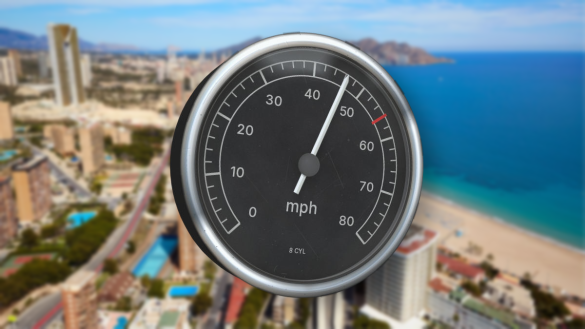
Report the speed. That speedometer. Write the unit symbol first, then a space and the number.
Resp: mph 46
